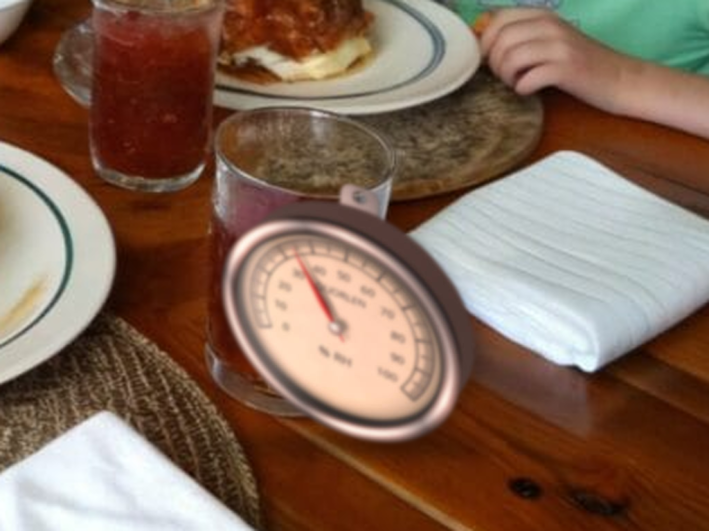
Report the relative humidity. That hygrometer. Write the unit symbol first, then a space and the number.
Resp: % 35
